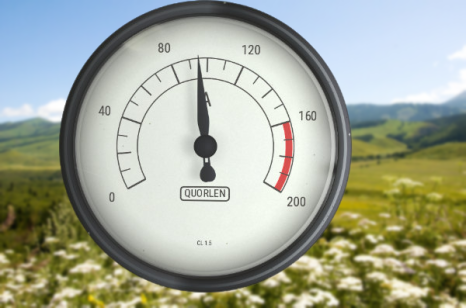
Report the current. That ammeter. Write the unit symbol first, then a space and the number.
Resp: A 95
